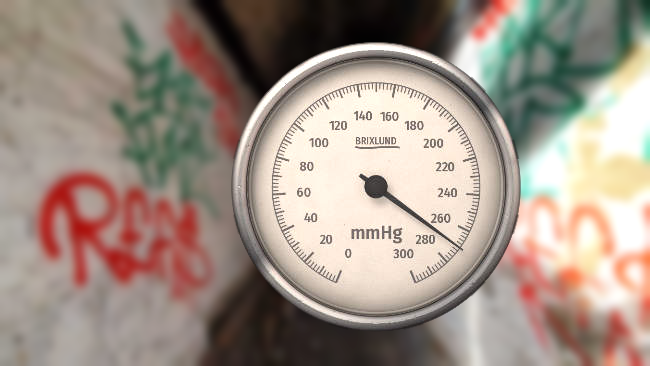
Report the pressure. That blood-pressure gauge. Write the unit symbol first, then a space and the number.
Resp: mmHg 270
